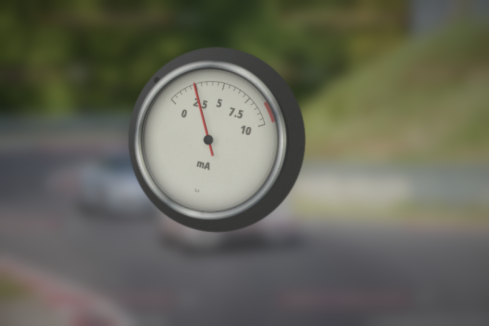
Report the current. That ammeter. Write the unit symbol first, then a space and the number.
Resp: mA 2.5
